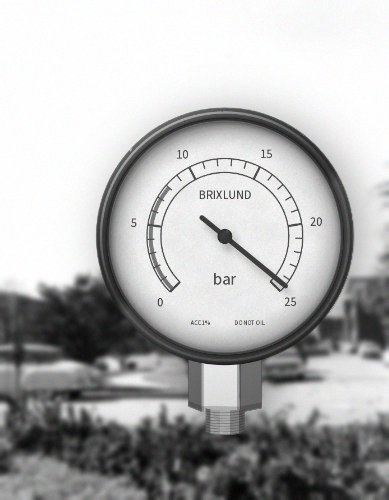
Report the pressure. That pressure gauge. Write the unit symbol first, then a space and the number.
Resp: bar 24.5
